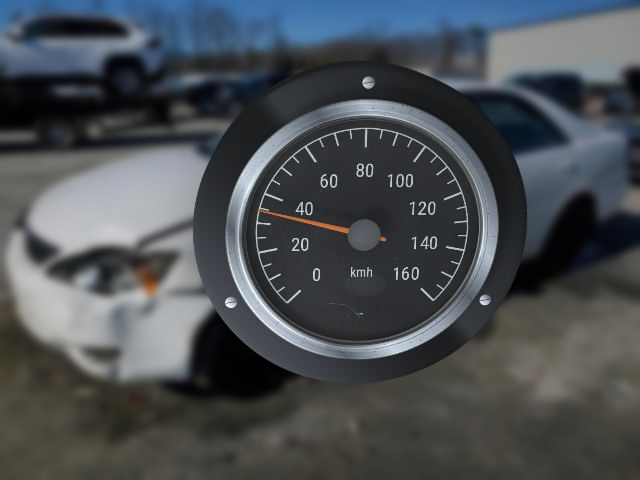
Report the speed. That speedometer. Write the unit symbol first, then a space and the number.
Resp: km/h 35
